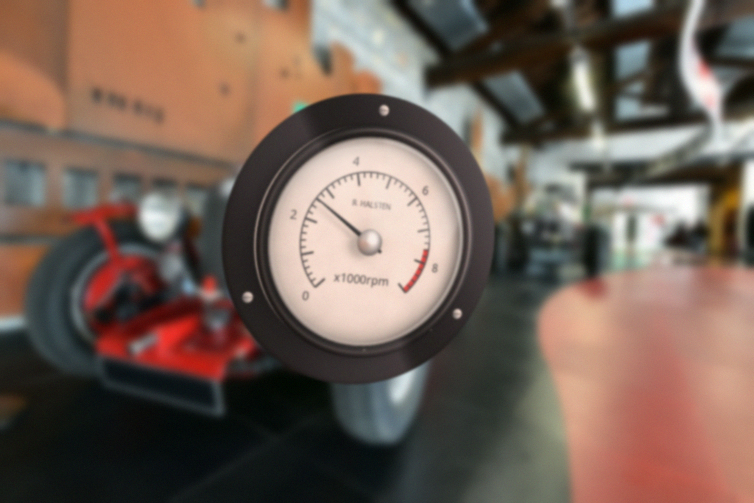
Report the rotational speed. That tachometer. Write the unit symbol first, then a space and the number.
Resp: rpm 2600
